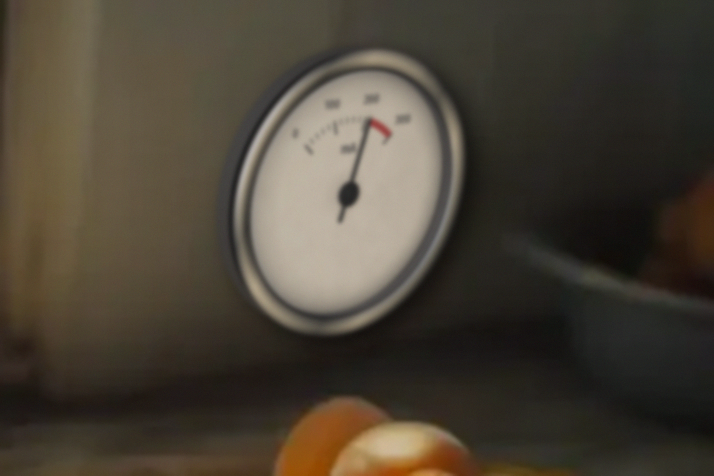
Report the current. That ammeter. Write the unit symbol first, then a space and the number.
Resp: mA 200
